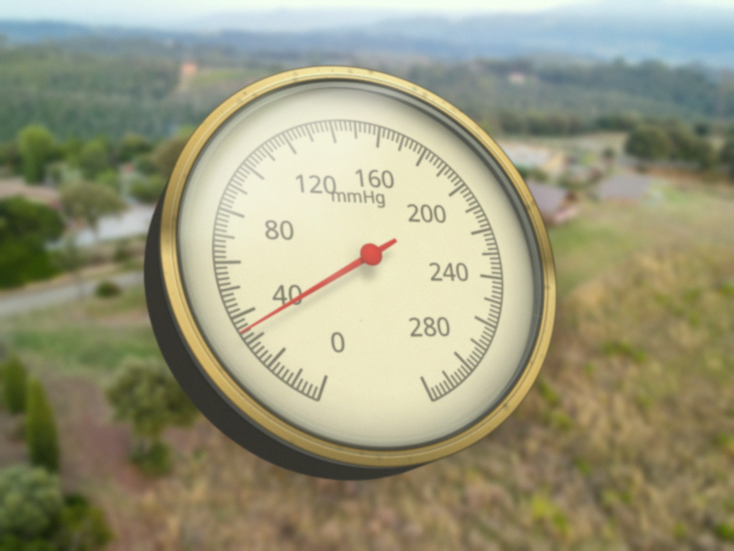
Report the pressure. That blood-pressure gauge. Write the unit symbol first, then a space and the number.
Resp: mmHg 34
